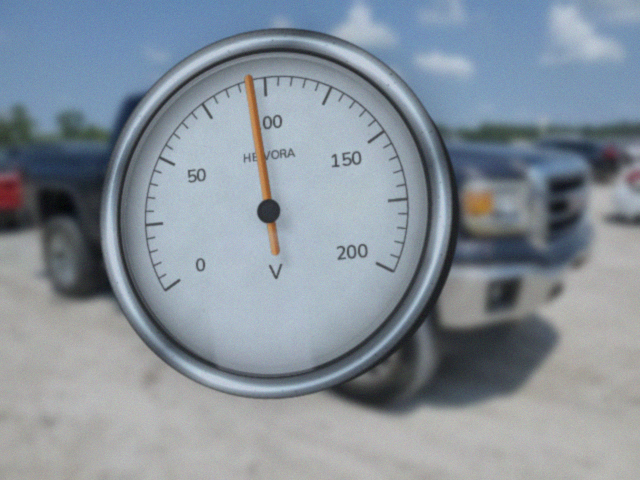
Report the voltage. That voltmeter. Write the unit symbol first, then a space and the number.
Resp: V 95
